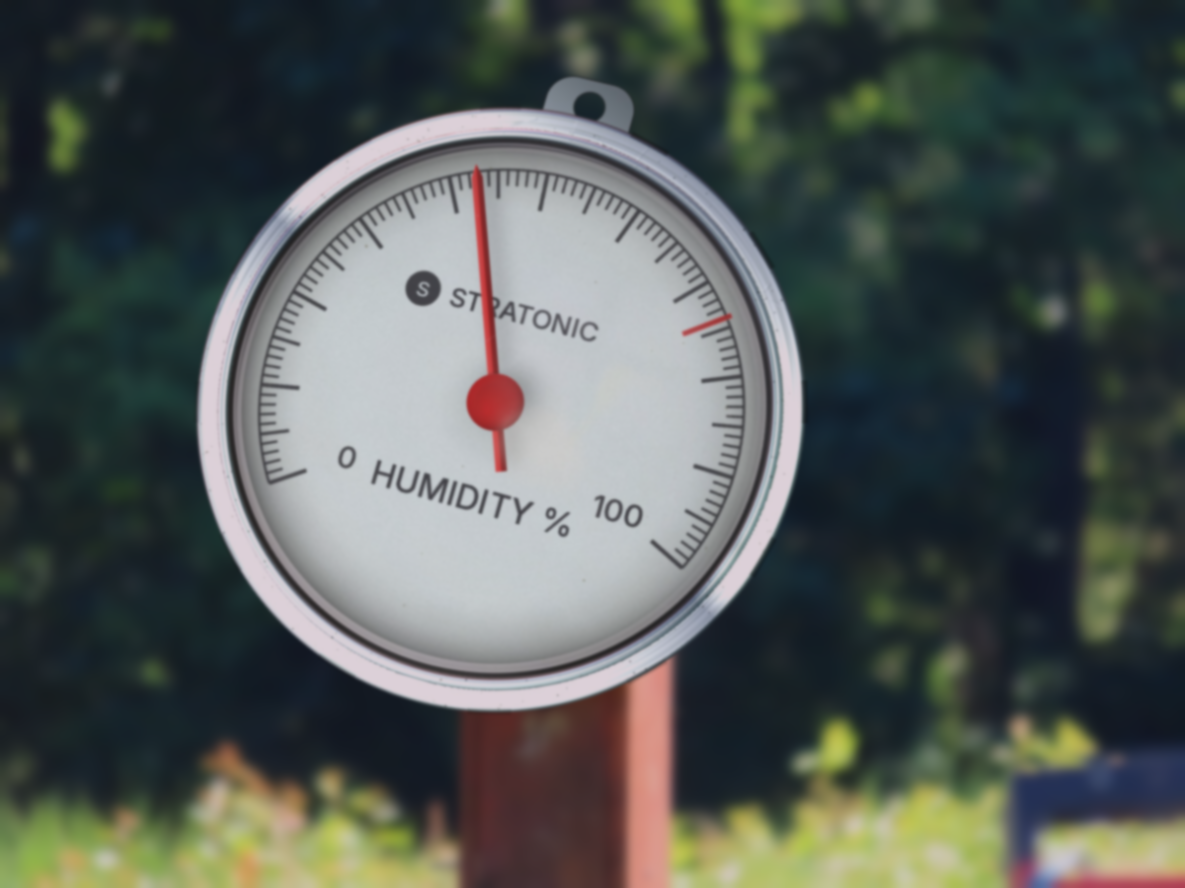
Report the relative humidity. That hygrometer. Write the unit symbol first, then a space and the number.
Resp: % 43
